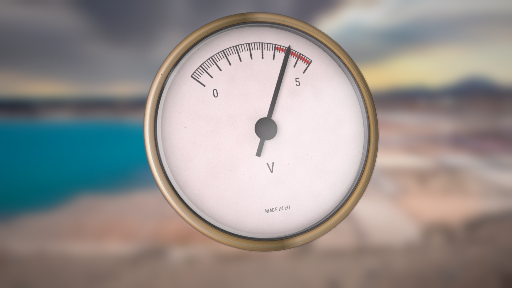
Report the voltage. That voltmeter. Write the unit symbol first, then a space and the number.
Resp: V 4
